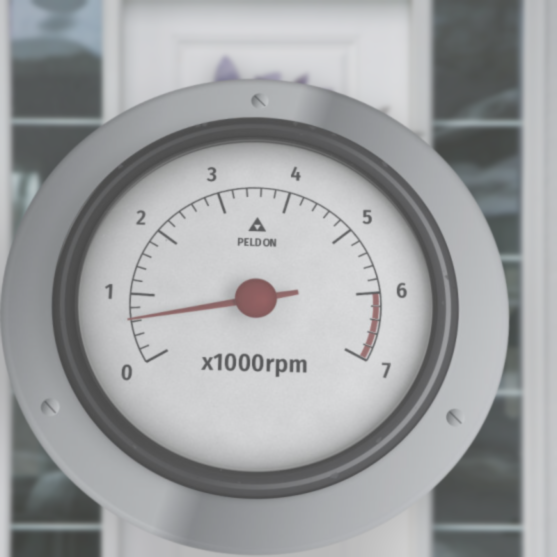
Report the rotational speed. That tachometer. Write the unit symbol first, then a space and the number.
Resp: rpm 600
